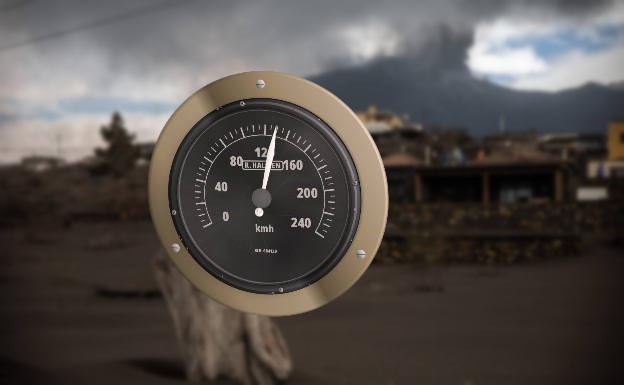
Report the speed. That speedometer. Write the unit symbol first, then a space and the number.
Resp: km/h 130
